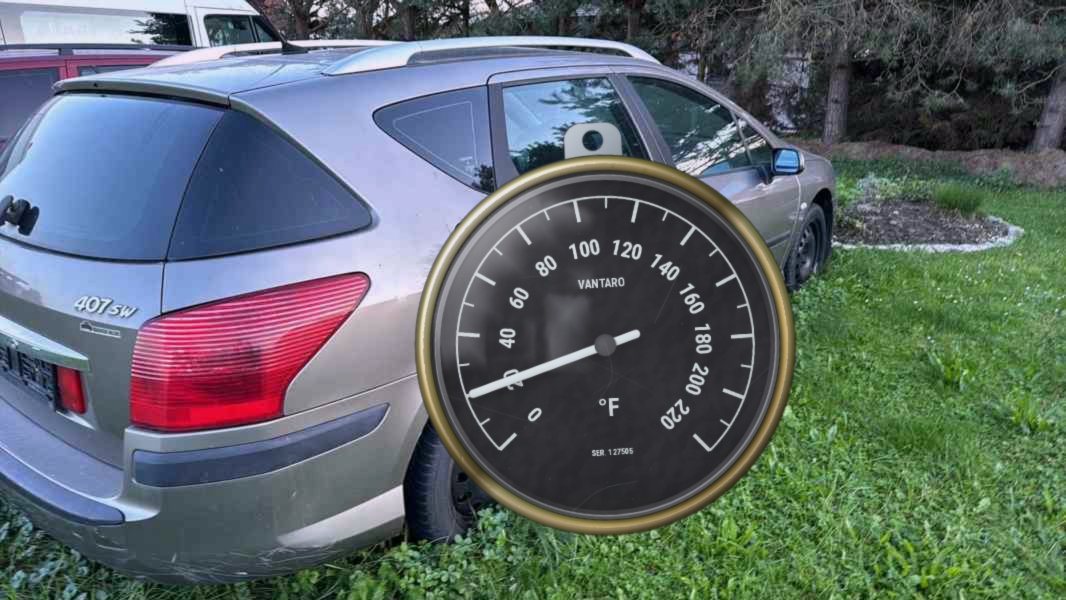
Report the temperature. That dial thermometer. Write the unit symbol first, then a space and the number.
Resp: °F 20
